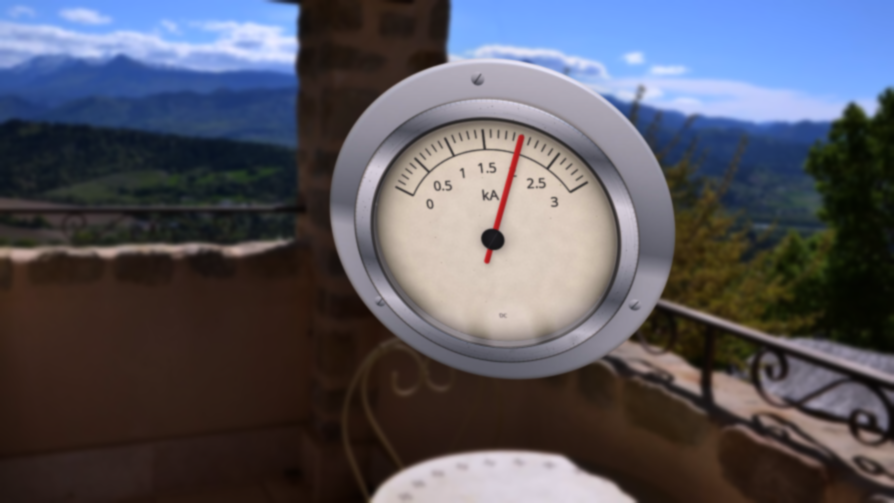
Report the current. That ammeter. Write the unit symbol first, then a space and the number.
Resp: kA 2
